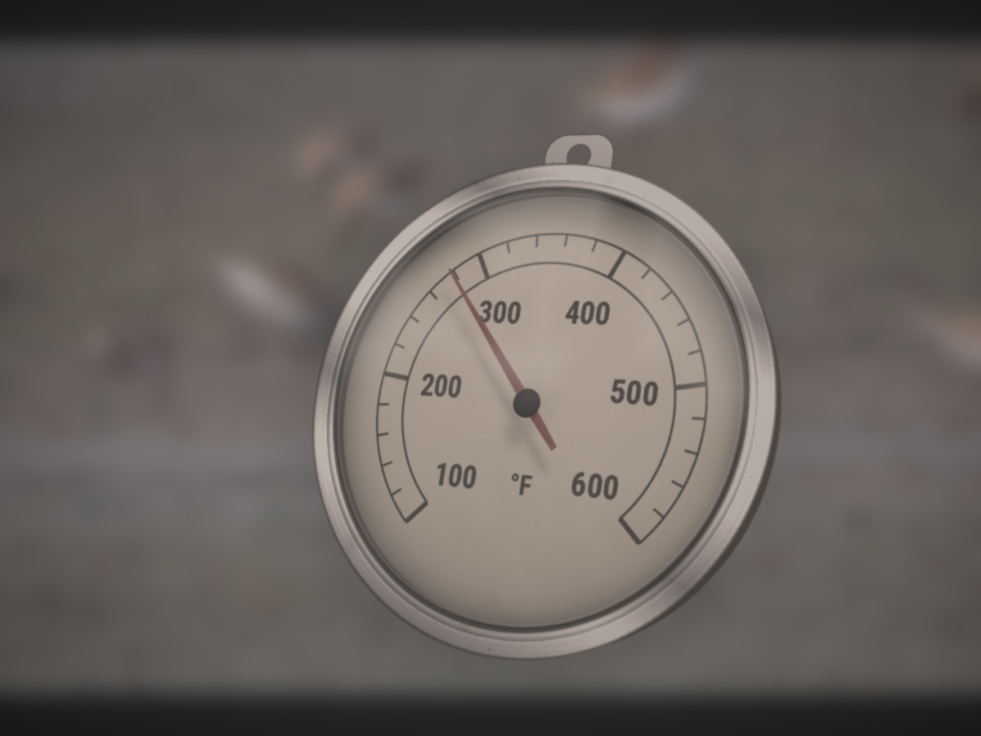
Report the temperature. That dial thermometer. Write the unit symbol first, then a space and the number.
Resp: °F 280
